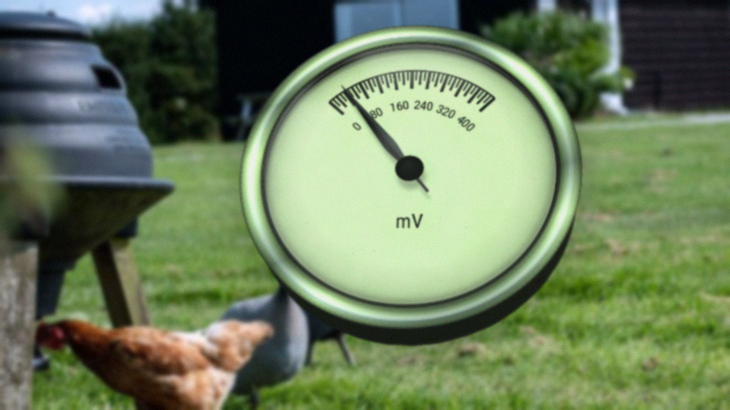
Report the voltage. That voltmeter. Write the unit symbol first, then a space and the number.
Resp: mV 40
